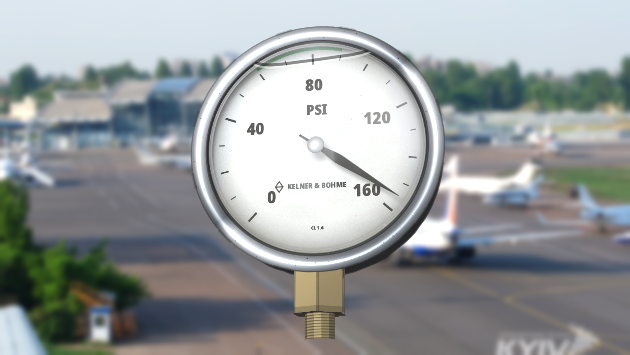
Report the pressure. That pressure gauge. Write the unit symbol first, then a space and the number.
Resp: psi 155
